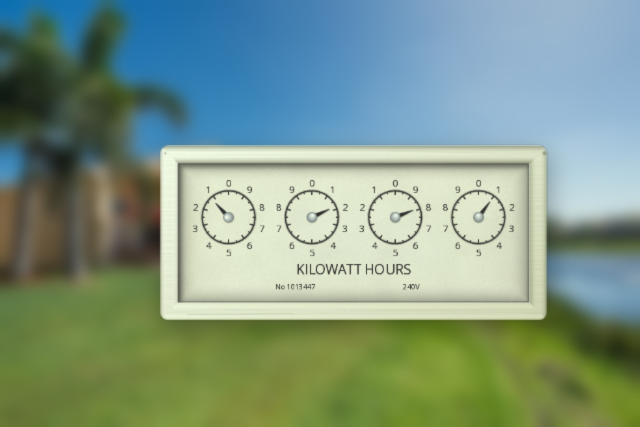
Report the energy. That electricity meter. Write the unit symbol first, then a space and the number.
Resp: kWh 1181
